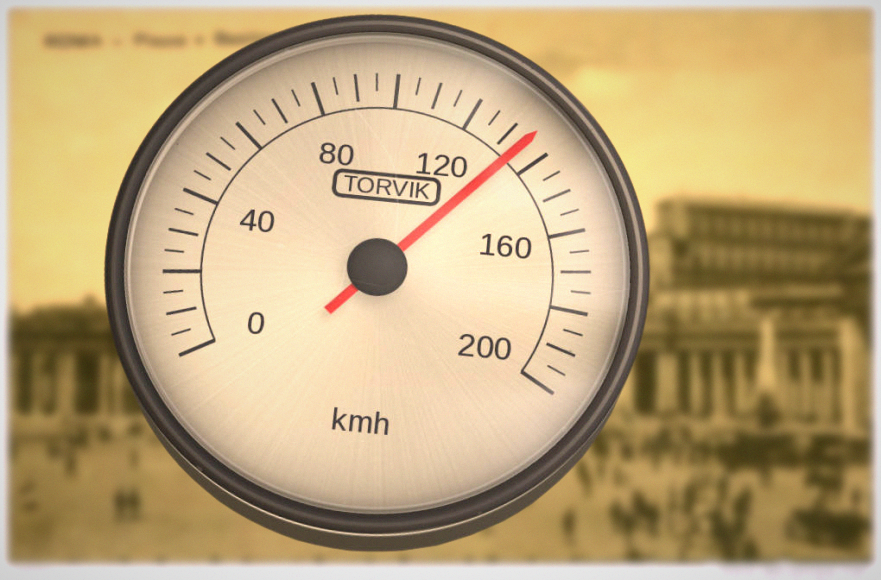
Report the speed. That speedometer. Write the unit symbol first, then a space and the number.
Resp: km/h 135
